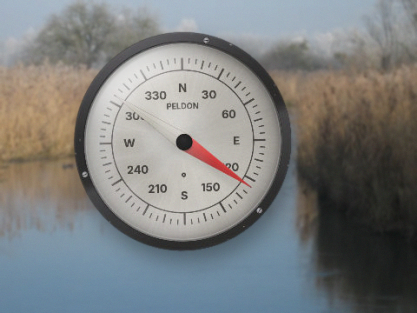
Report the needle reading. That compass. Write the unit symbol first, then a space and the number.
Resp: ° 125
